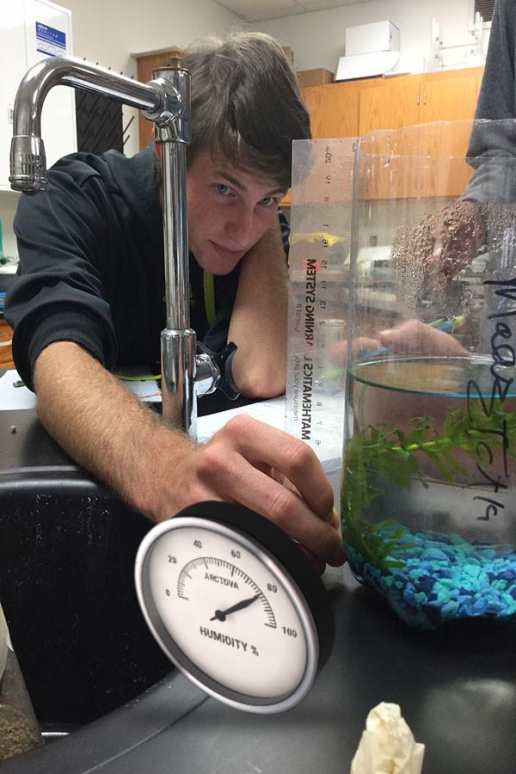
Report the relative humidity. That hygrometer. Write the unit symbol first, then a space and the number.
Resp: % 80
